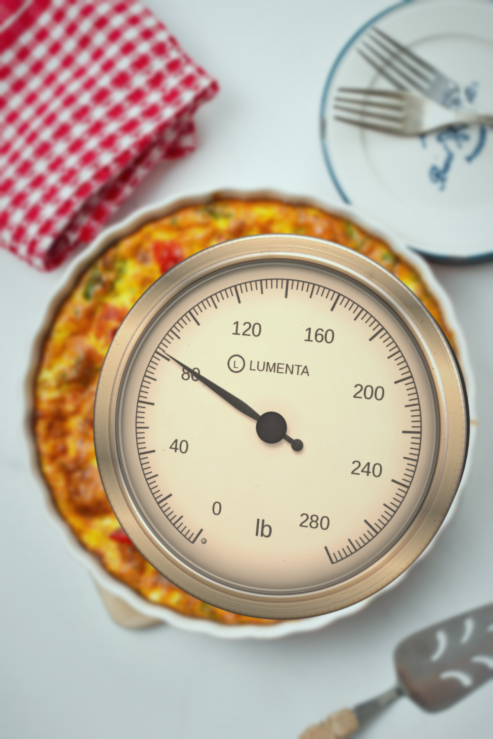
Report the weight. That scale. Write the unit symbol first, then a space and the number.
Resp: lb 82
